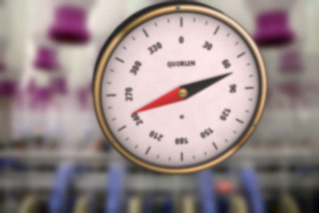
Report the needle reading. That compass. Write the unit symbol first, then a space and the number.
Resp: ° 250
